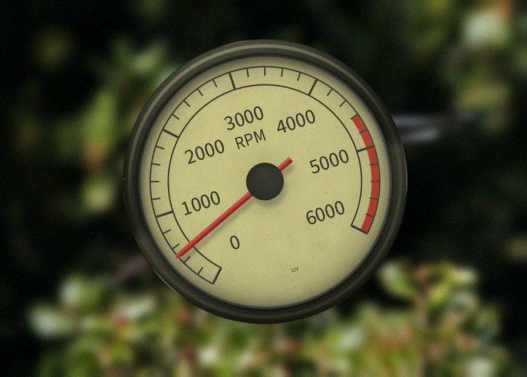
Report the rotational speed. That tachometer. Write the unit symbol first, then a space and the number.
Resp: rpm 500
